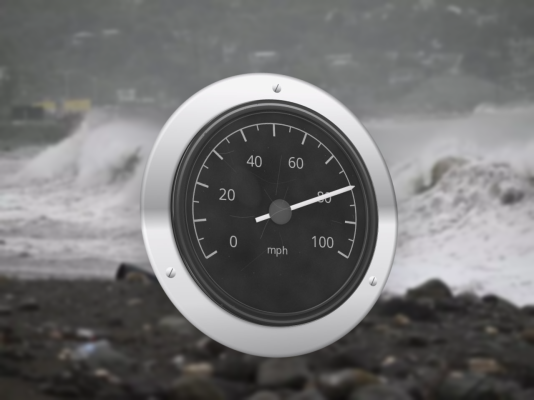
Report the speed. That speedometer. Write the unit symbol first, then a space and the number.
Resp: mph 80
